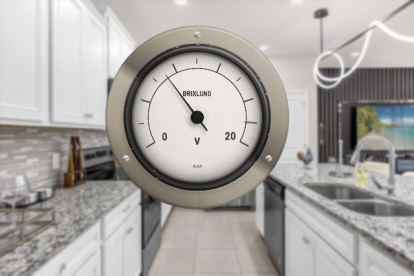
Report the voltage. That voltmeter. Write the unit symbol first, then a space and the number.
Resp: V 7
